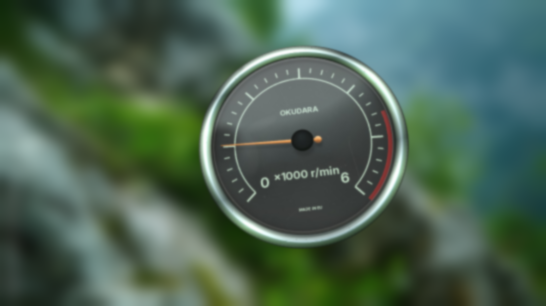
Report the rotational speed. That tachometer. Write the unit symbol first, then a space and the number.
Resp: rpm 1000
